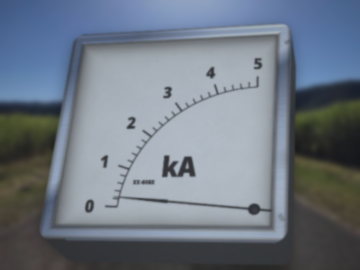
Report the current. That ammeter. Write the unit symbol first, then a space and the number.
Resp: kA 0.2
